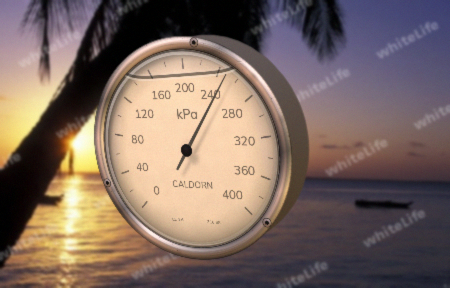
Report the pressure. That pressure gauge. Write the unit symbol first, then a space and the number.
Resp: kPa 250
